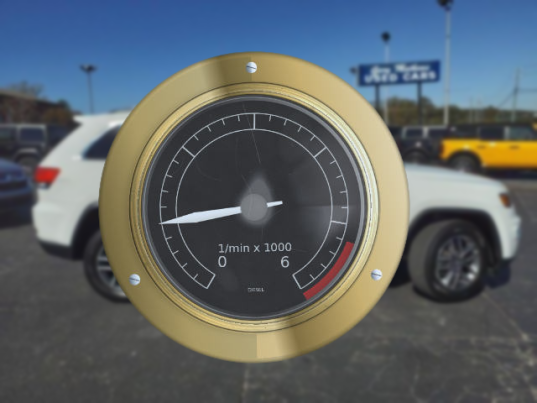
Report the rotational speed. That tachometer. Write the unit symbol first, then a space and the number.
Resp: rpm 1000
